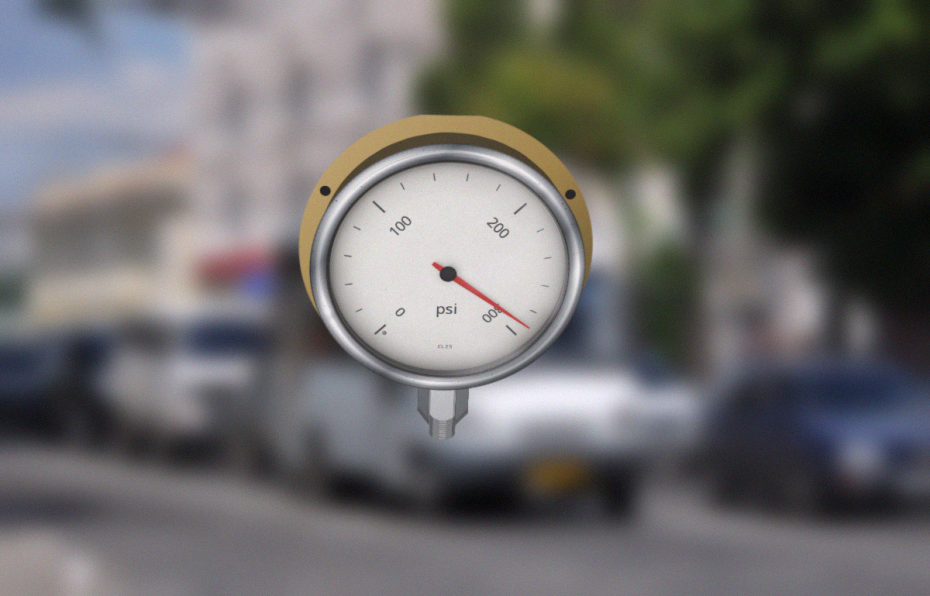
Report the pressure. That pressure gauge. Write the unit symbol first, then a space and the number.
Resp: psi 290
